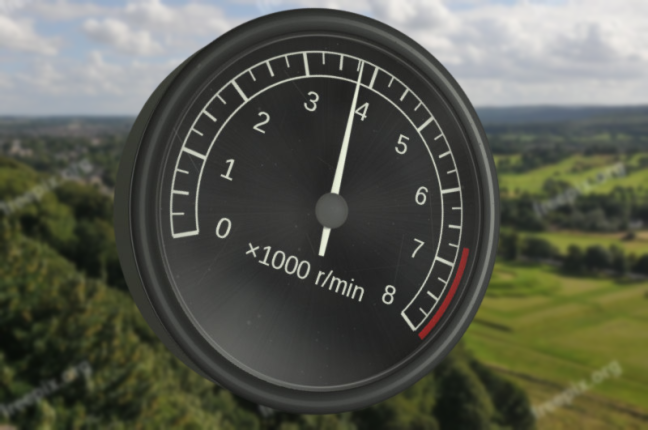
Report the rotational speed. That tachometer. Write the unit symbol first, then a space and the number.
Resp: rpm 3750
